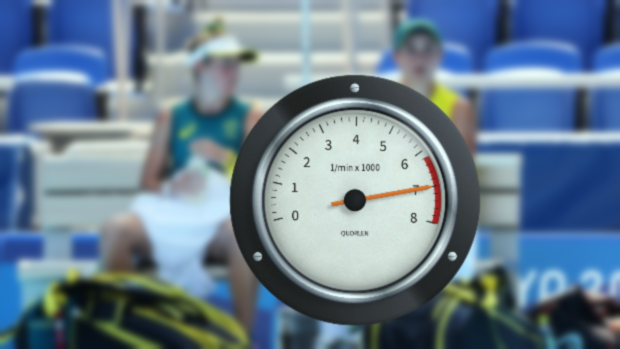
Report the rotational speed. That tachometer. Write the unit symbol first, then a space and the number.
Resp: rpm 7000
